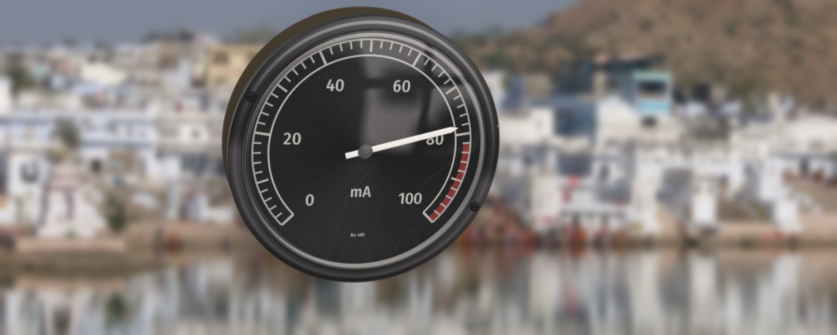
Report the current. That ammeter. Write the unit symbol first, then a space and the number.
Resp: mA 78
